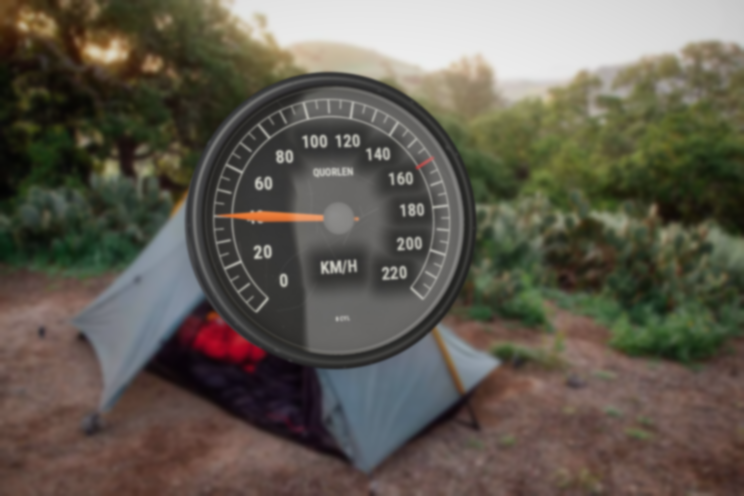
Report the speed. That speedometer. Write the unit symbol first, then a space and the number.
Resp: km/h 40
